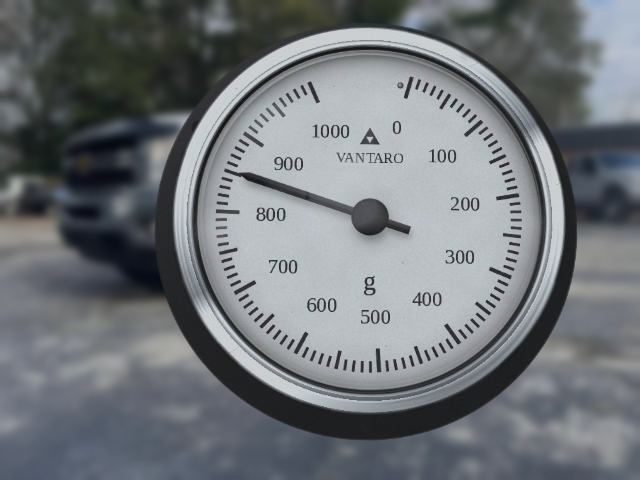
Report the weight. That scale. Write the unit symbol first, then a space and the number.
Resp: g 850
